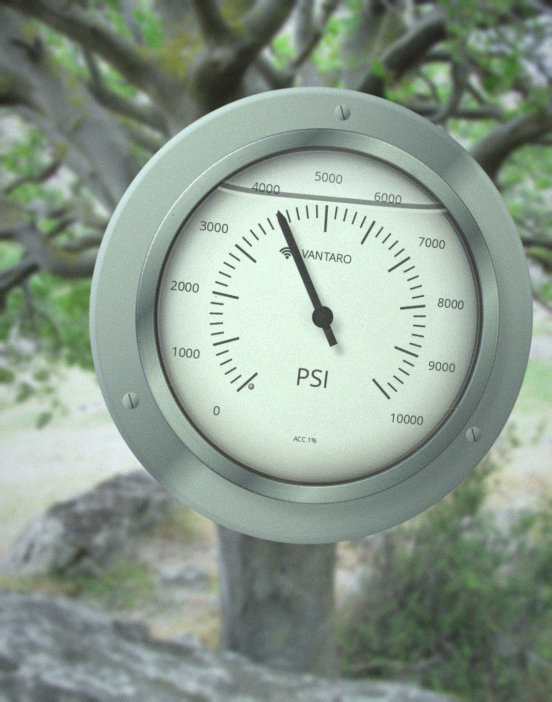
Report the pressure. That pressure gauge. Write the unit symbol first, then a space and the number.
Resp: psi 4000
